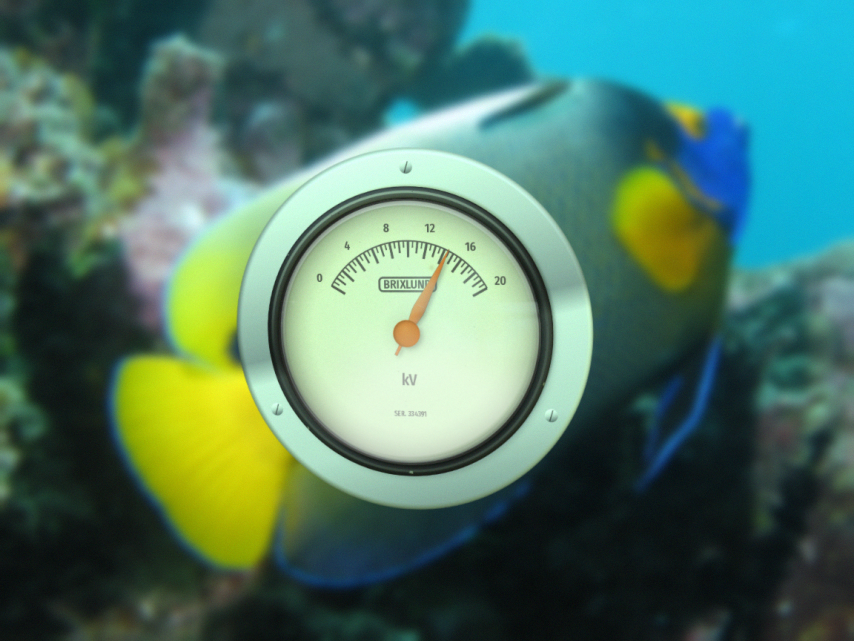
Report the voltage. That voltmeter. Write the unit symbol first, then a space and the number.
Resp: kV 14.5
